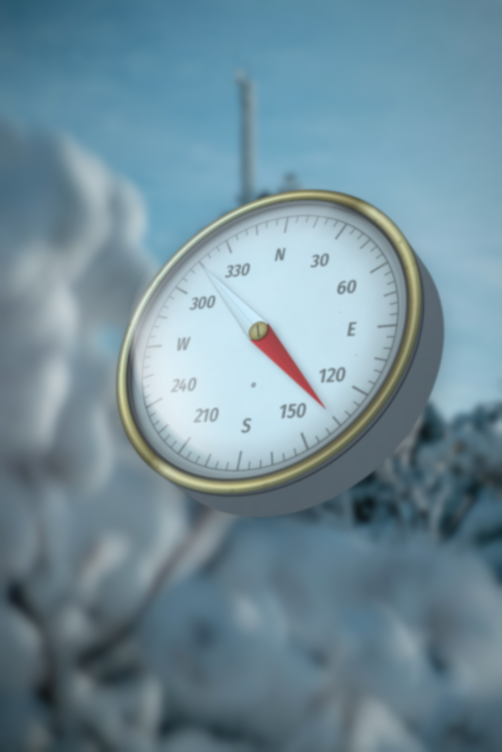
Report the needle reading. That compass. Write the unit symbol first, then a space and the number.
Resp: ° 135
